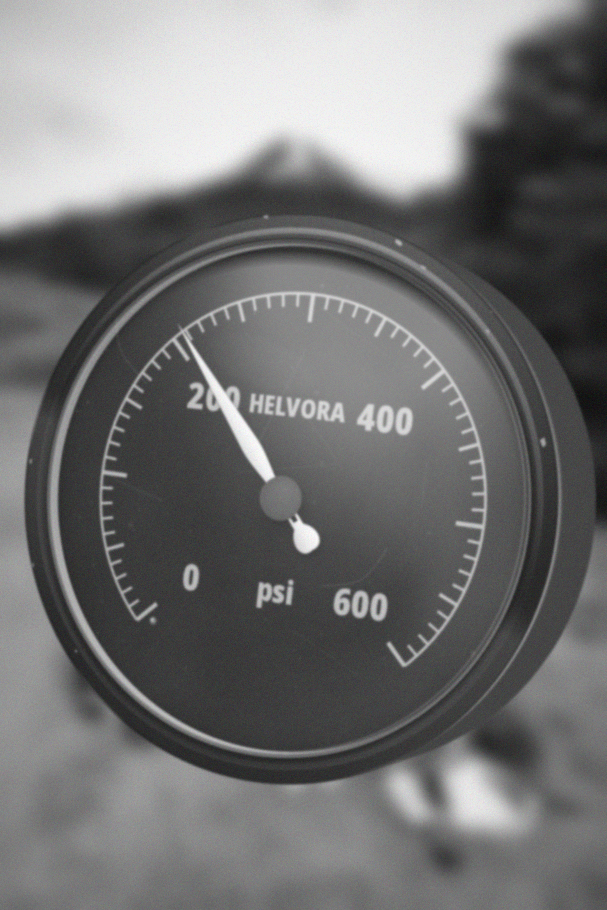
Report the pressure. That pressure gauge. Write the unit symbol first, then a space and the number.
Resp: psi 210
